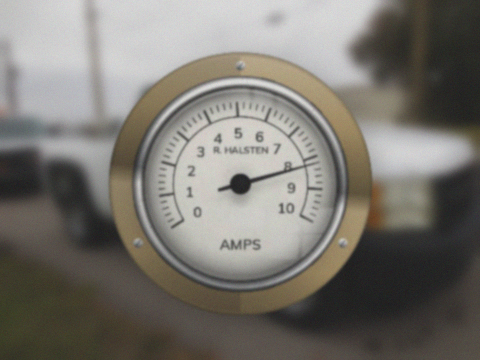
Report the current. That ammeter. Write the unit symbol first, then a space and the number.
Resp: A 8.2
